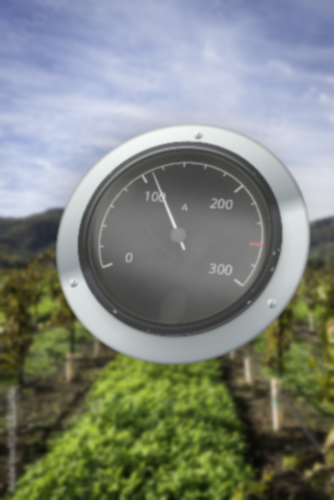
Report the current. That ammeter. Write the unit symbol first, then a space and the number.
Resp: A 110
